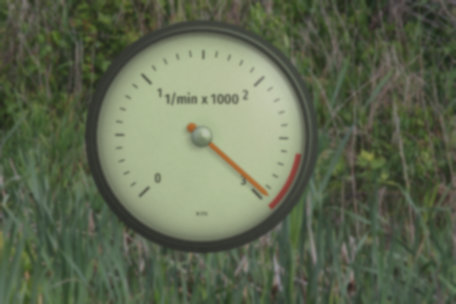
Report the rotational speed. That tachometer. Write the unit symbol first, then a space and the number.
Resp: rpm 2950
